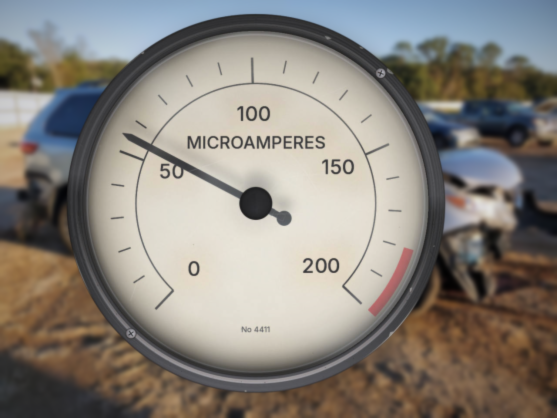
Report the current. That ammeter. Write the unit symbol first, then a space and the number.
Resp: µA 55
